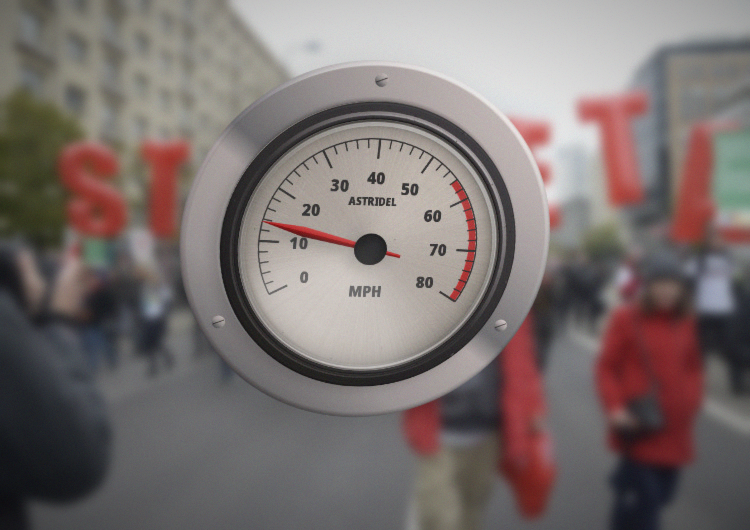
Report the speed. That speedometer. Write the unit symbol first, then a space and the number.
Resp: mph 14
